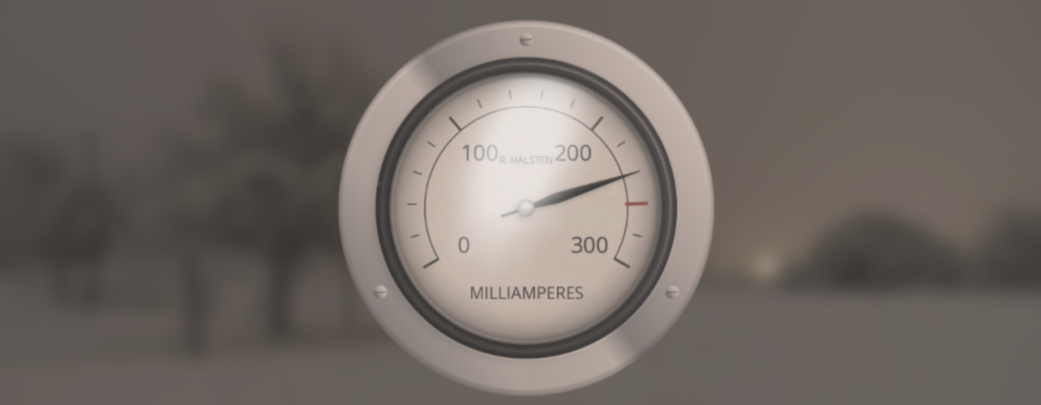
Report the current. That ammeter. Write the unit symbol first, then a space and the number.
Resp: mA 240
